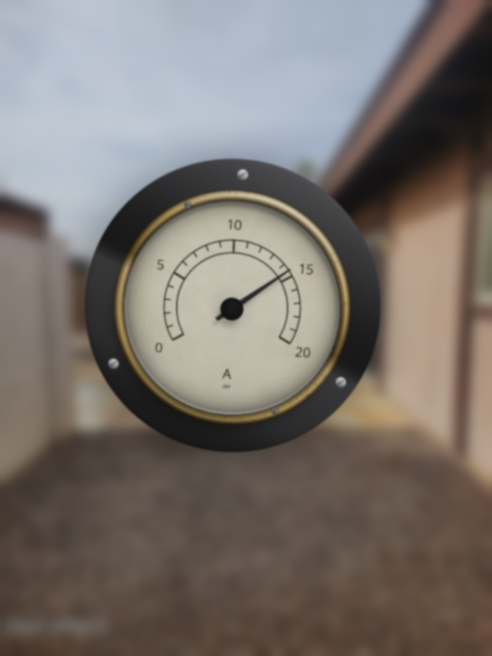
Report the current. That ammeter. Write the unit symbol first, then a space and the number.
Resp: A 14.5
